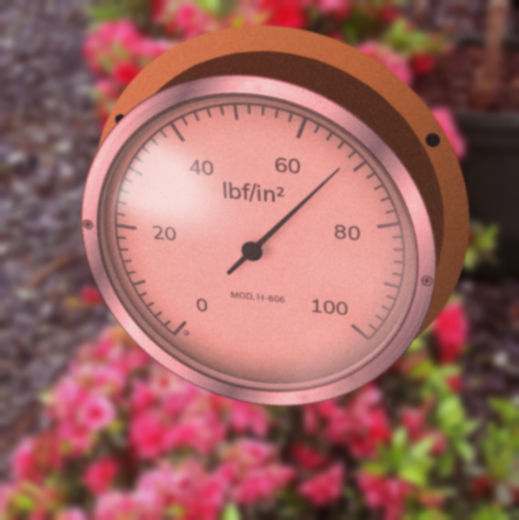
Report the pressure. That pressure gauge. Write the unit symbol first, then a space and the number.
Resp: psi 68
